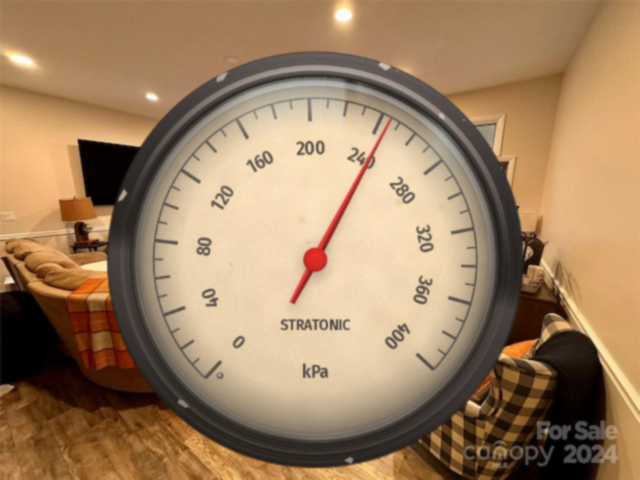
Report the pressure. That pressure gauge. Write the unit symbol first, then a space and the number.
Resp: kPa 245
